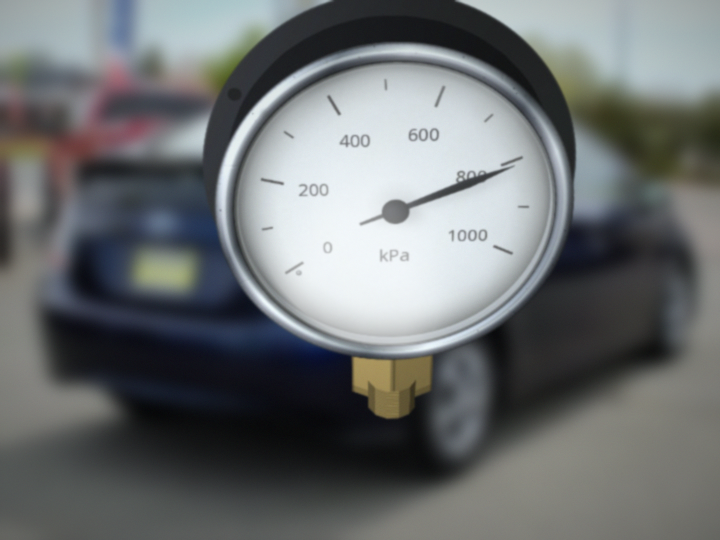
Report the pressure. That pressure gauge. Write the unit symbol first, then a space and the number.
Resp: kPa 800
